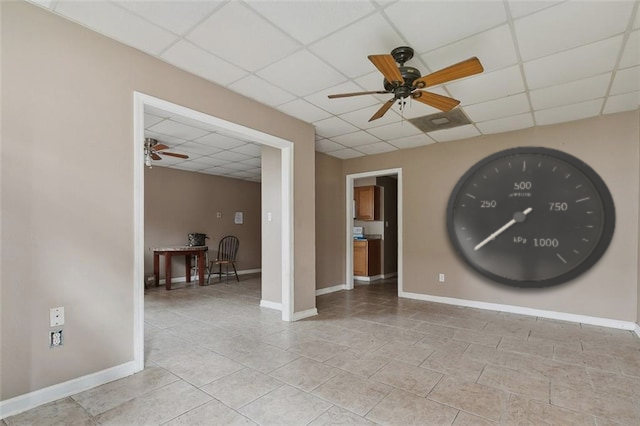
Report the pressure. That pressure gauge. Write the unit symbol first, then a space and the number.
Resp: kPa 0
